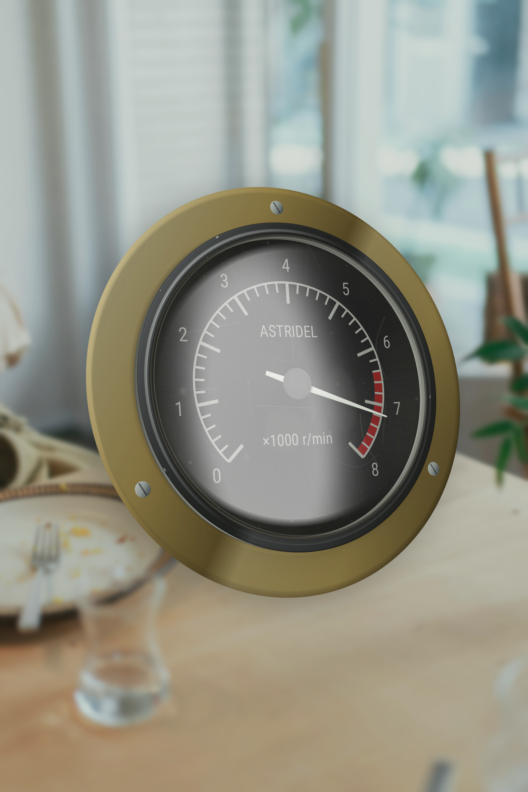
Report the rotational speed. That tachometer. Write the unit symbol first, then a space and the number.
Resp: rpm 7200
